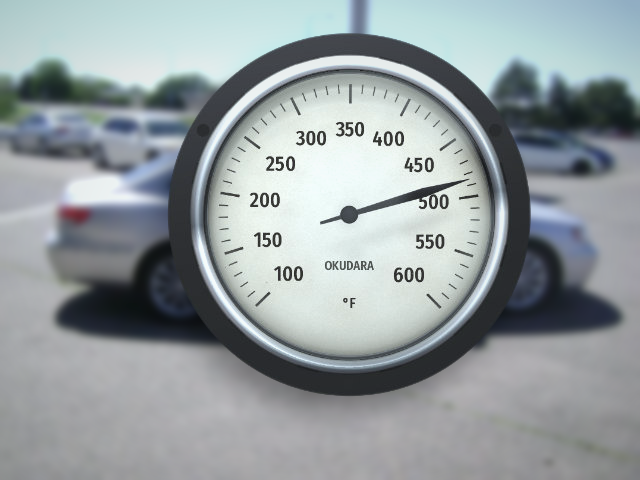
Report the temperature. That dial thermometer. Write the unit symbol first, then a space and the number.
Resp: °F 485
